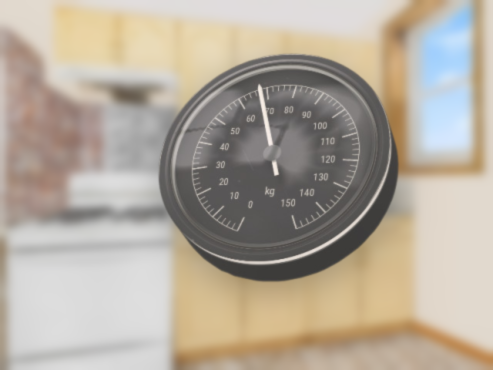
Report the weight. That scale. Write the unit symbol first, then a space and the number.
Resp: kg 68
